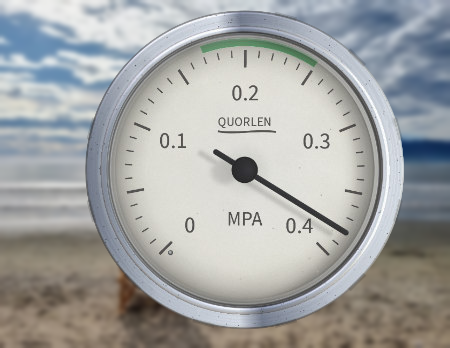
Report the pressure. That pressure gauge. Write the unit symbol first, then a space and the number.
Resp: MPa 0.38
